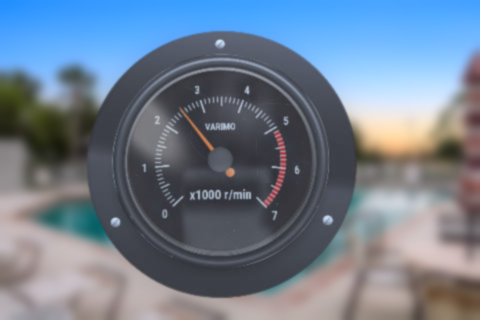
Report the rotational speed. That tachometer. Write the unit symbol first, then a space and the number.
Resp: rpm 2500
